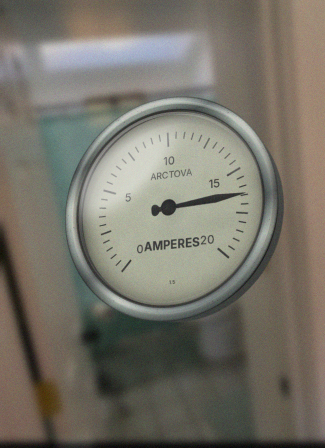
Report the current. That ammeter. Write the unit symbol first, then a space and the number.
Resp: A 16.5
